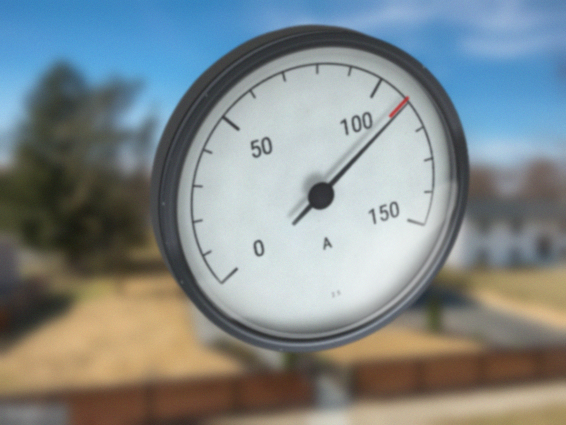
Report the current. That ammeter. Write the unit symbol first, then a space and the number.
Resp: A 110
